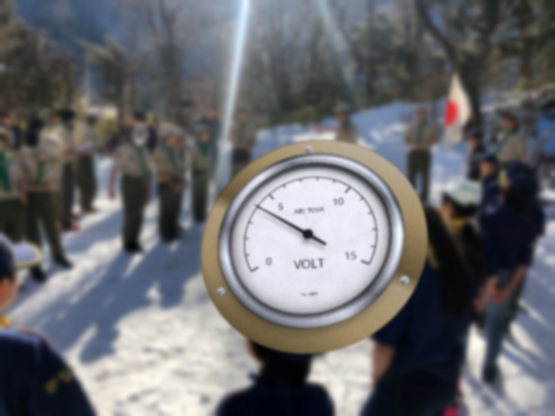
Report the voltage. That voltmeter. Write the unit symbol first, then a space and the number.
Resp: V 4
